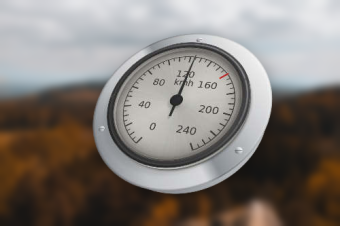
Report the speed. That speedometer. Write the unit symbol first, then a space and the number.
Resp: km/h 125
